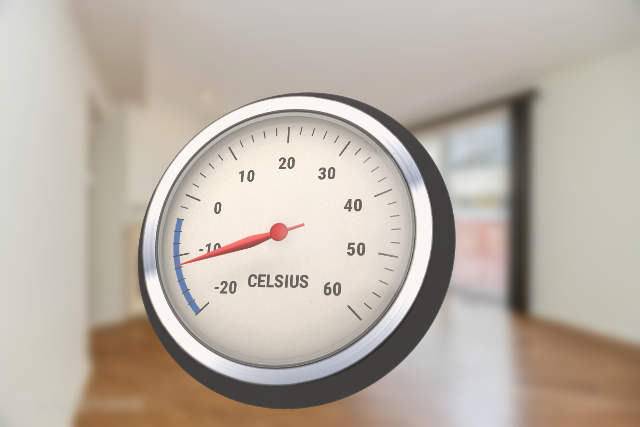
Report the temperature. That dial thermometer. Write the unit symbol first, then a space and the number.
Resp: °C -12
